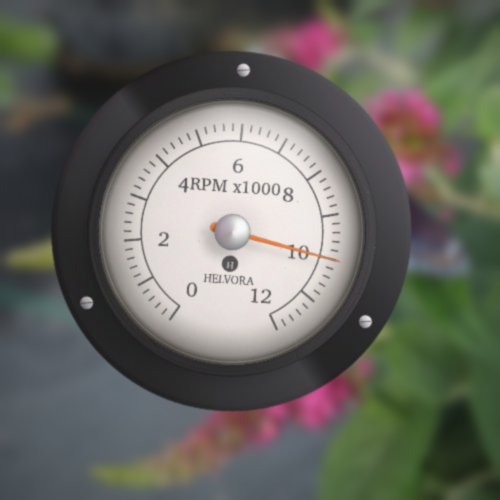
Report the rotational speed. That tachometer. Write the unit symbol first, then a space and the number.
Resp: rpm 10000
